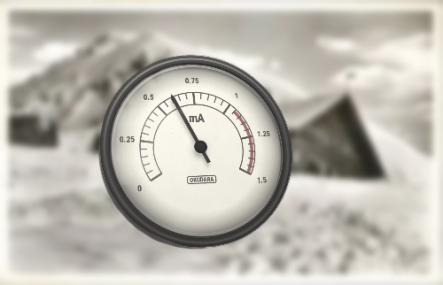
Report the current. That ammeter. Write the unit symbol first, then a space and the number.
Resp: mA 0.6
